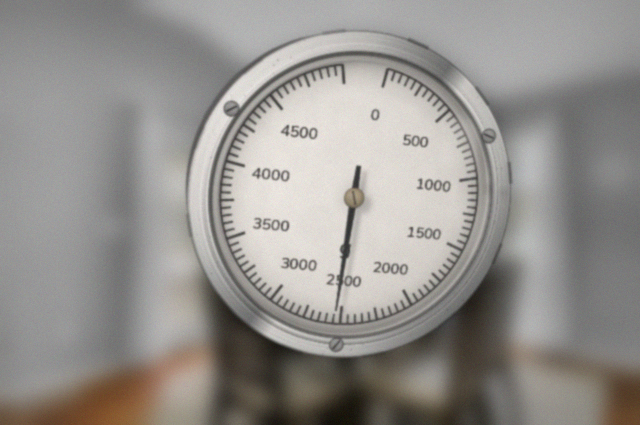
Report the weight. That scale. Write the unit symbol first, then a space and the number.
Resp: g 2550
